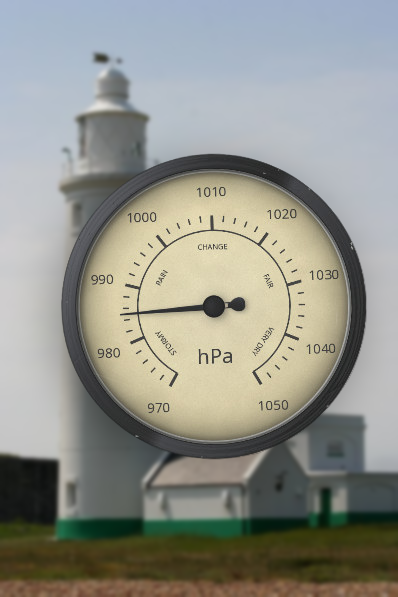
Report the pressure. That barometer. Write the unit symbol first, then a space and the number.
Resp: hPa 985
